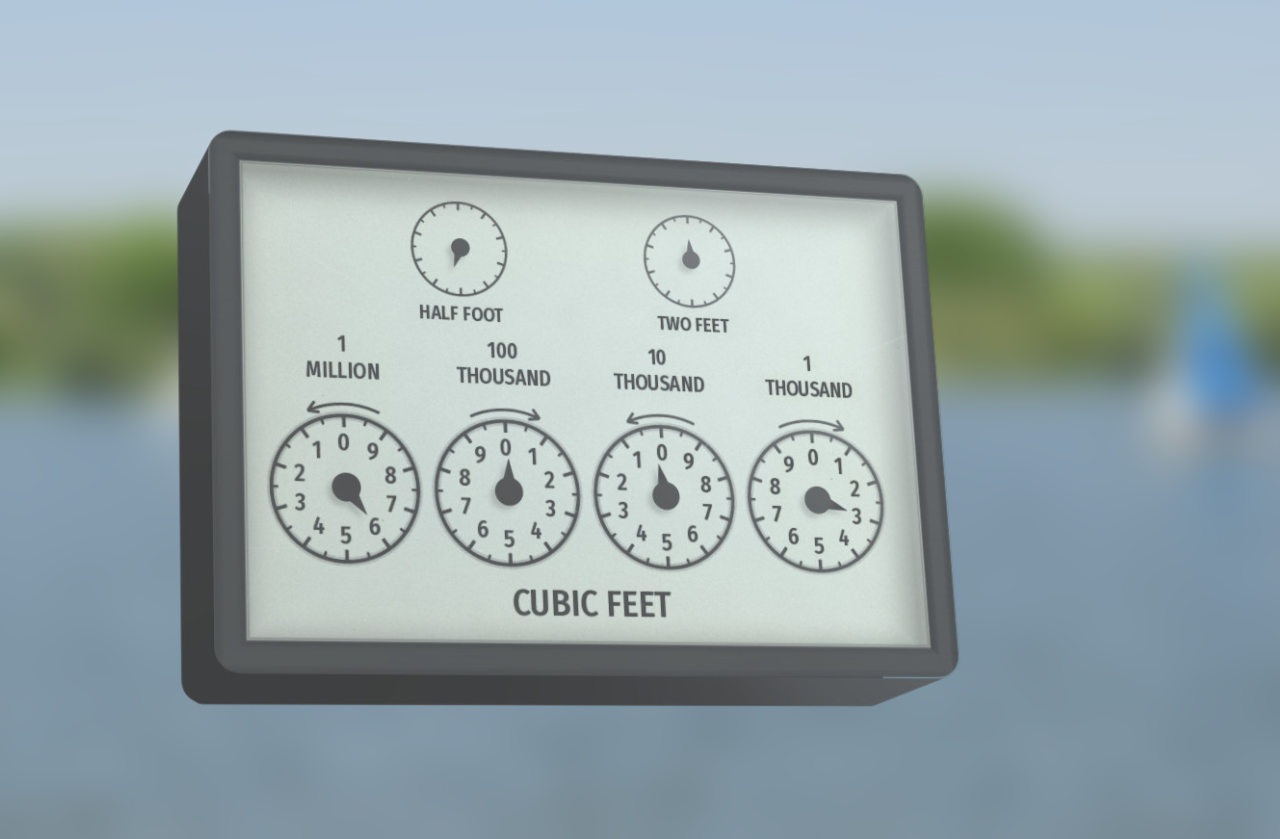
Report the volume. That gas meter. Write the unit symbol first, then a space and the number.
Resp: ft³ 600300
